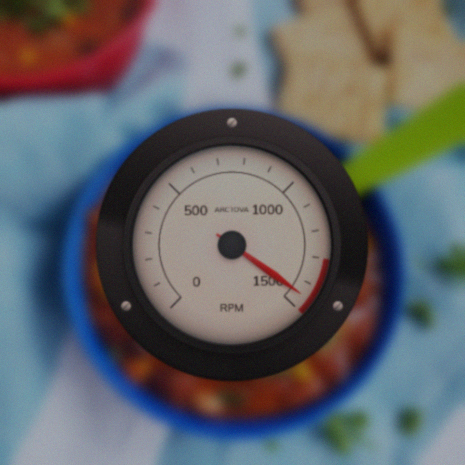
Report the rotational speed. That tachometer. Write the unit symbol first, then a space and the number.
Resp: rpm 1450
